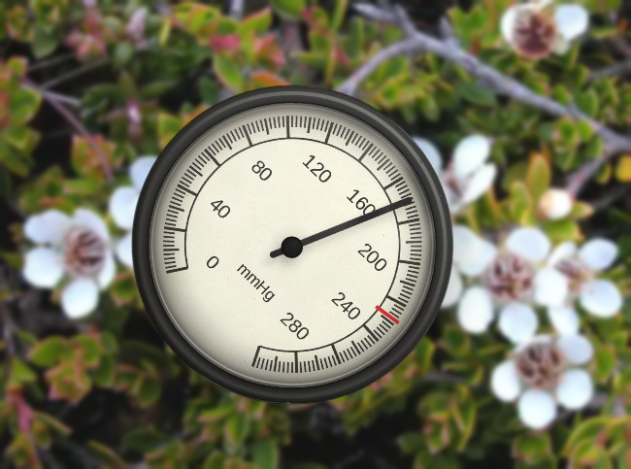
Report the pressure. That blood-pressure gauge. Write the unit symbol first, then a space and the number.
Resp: mmHg 170
